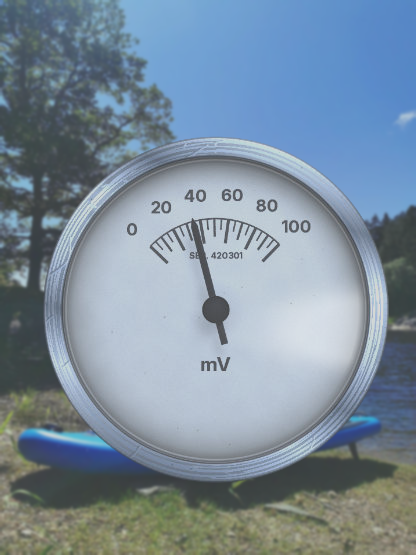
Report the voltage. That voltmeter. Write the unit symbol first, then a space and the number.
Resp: mV 35
